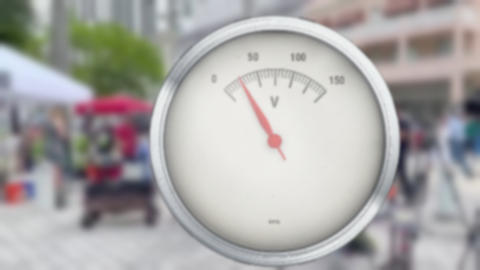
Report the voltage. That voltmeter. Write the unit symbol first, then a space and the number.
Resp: V 25
